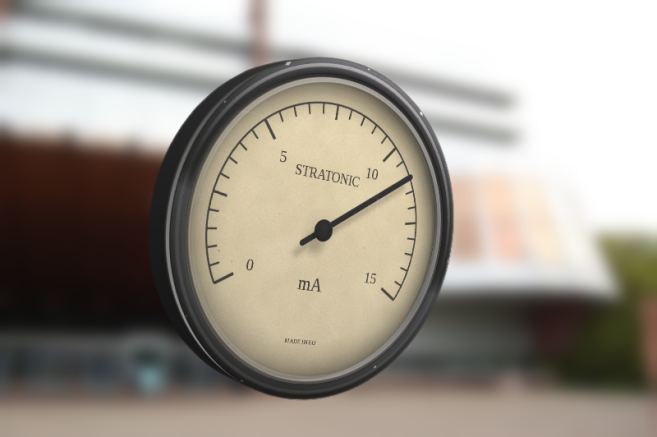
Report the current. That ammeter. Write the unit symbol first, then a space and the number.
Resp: mA 11
